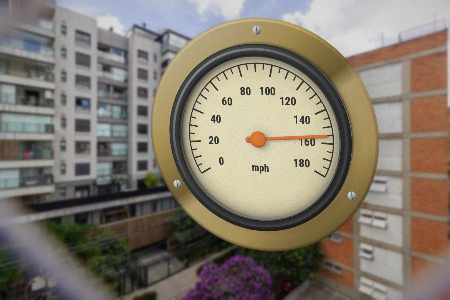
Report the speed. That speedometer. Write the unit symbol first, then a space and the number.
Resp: mph 155
